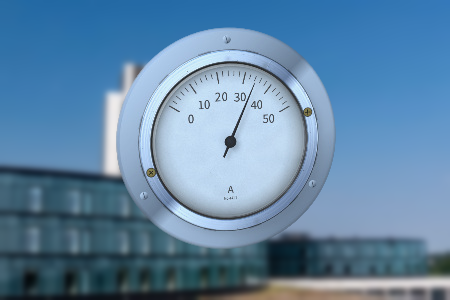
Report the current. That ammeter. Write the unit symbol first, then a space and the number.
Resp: A 34
